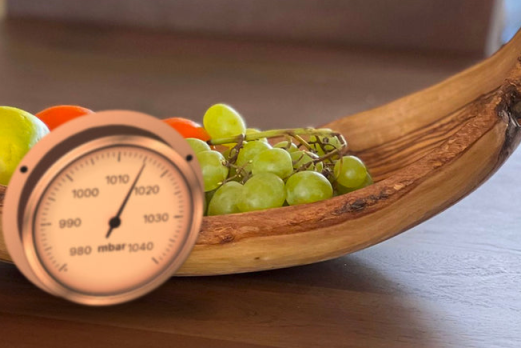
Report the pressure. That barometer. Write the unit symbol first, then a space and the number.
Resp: mbar 1015
